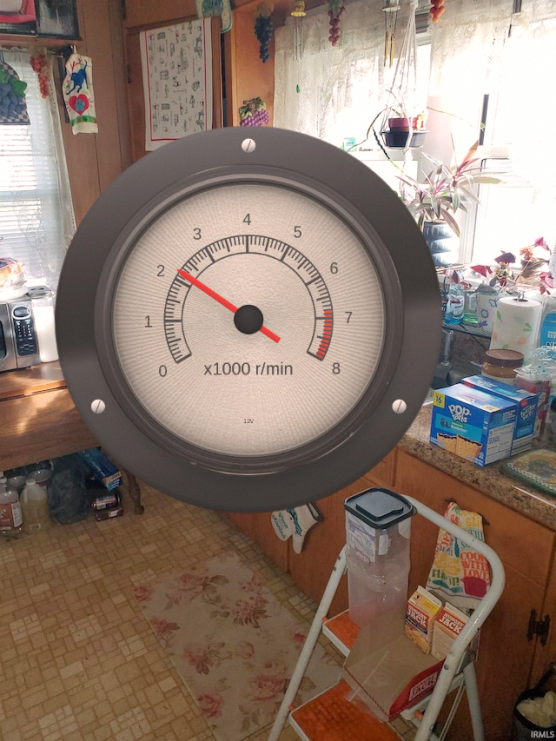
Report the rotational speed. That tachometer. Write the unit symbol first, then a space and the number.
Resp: rpm 2200
